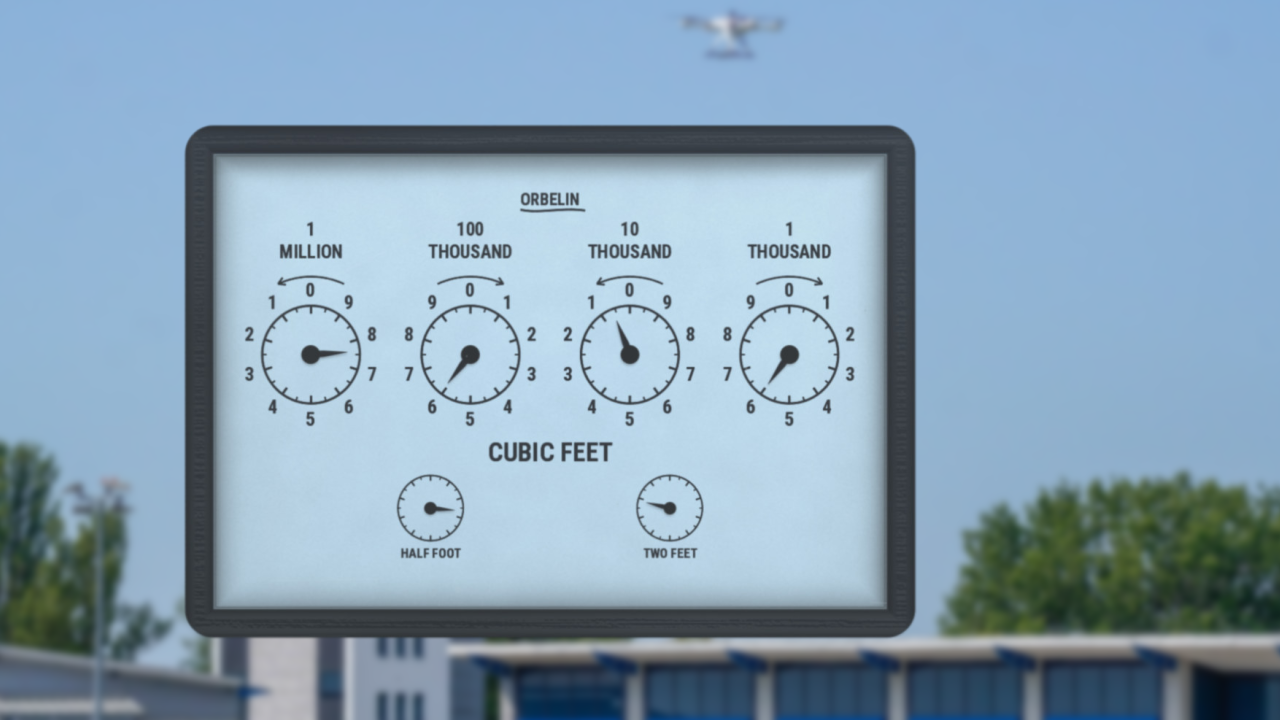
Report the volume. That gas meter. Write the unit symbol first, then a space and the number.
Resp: ft³ 760600
